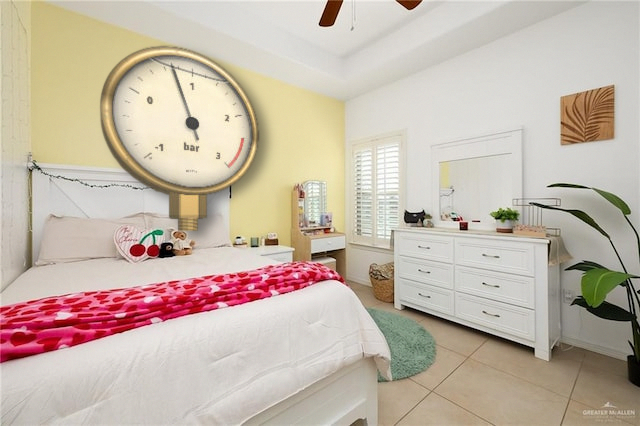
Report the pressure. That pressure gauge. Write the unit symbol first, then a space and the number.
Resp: bar 0.7
